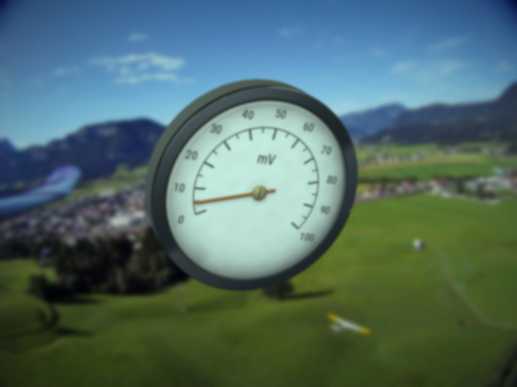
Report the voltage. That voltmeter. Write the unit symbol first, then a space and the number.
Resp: mV 5
